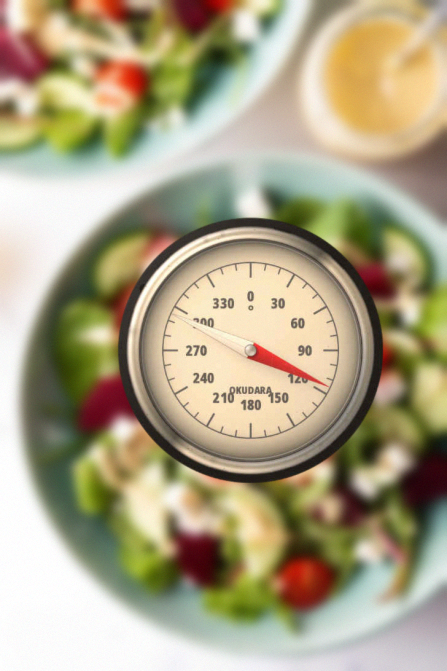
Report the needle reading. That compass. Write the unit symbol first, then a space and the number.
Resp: ° 115
